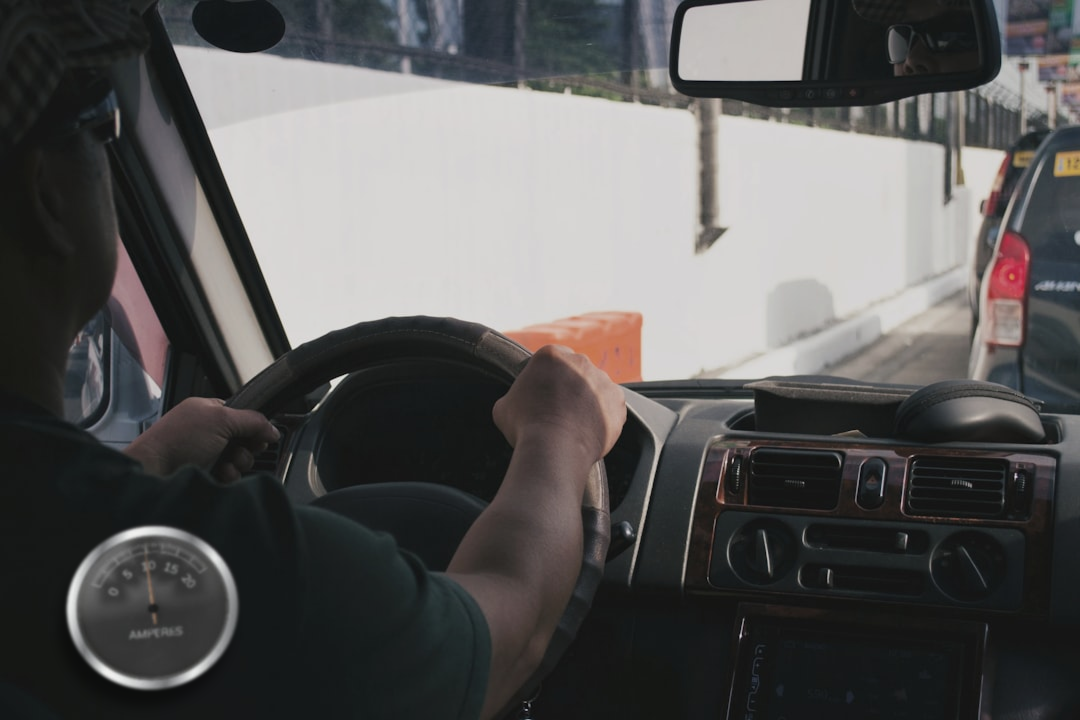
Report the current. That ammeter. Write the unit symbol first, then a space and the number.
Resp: A 10
